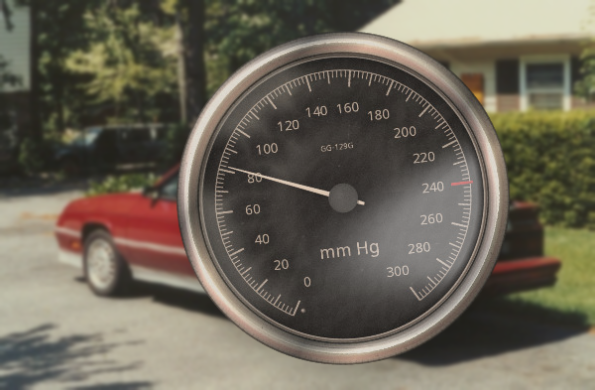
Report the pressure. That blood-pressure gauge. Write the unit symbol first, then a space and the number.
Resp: mmHg 82
